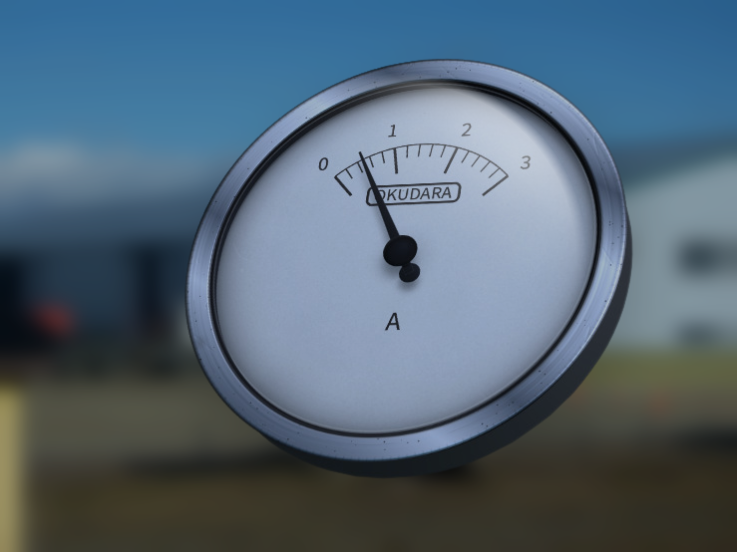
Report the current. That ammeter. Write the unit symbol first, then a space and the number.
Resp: A 0.5
